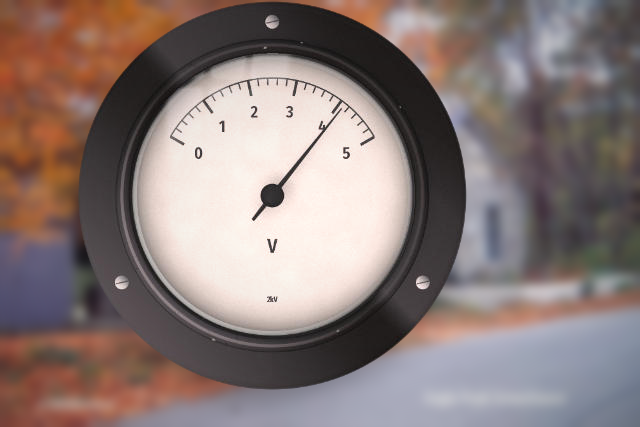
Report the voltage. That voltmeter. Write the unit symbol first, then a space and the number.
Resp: V 4.1
